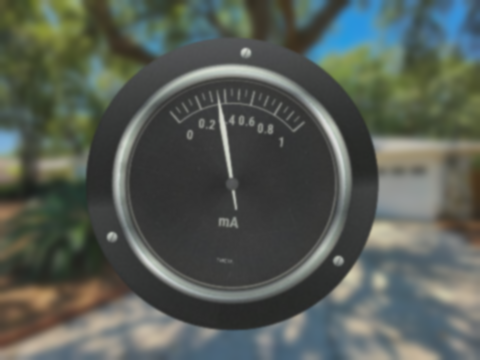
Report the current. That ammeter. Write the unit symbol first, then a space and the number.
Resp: mA 0.35
